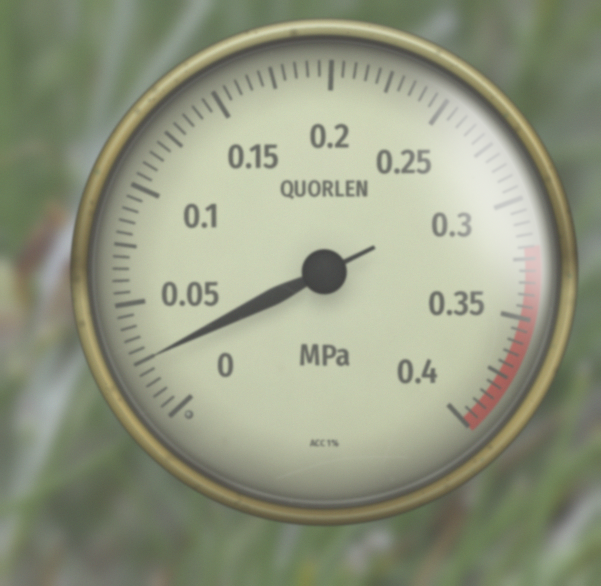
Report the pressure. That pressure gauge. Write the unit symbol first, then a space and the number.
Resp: MPa 0.025
